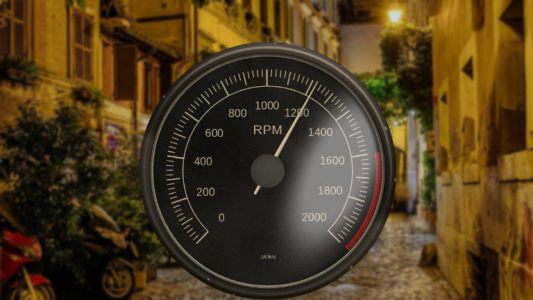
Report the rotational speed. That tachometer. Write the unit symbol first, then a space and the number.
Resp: rpm 1220
